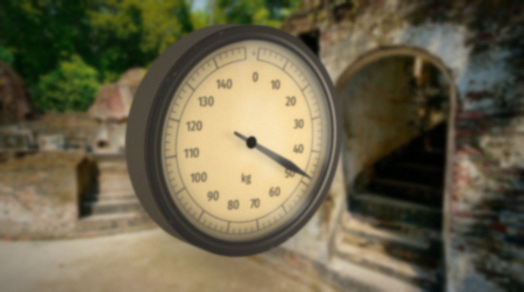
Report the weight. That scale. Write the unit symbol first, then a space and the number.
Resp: kg 48
